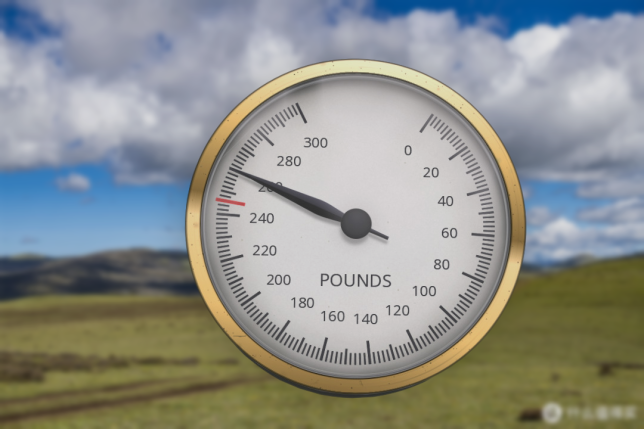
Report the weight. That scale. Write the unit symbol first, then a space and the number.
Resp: lb 260
